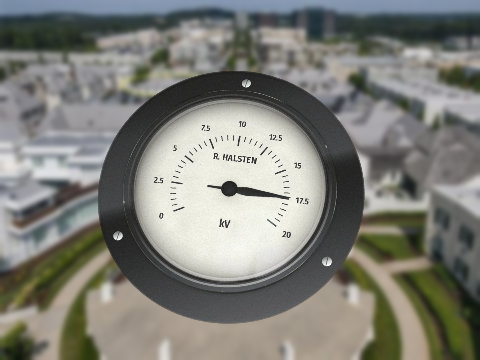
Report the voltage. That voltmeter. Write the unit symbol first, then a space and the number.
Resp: kV 17.5
